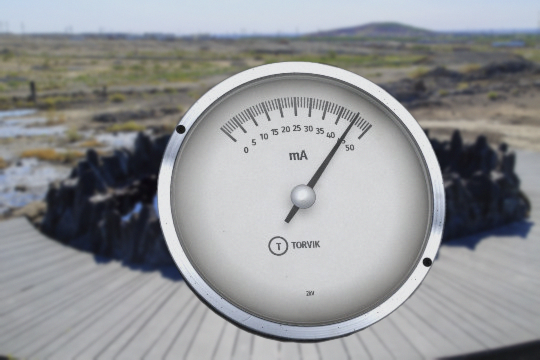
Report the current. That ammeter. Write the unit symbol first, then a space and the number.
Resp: mA 45
